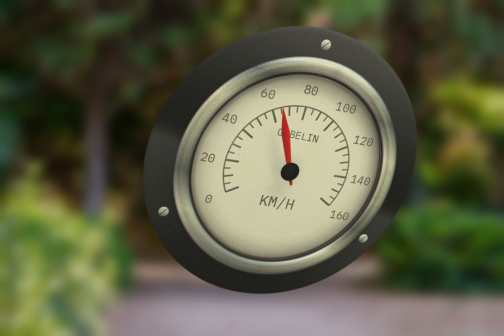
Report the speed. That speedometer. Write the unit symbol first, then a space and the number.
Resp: km/h 65
